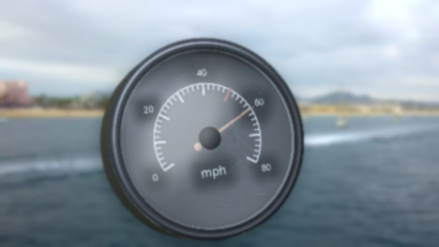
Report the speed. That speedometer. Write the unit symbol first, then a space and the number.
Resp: mph 60
